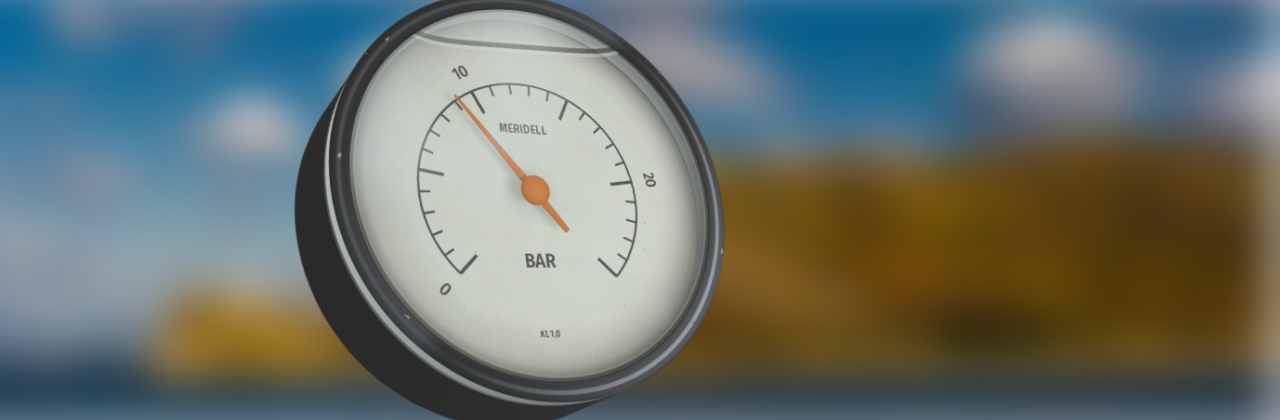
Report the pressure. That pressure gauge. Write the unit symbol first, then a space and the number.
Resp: bar 9
